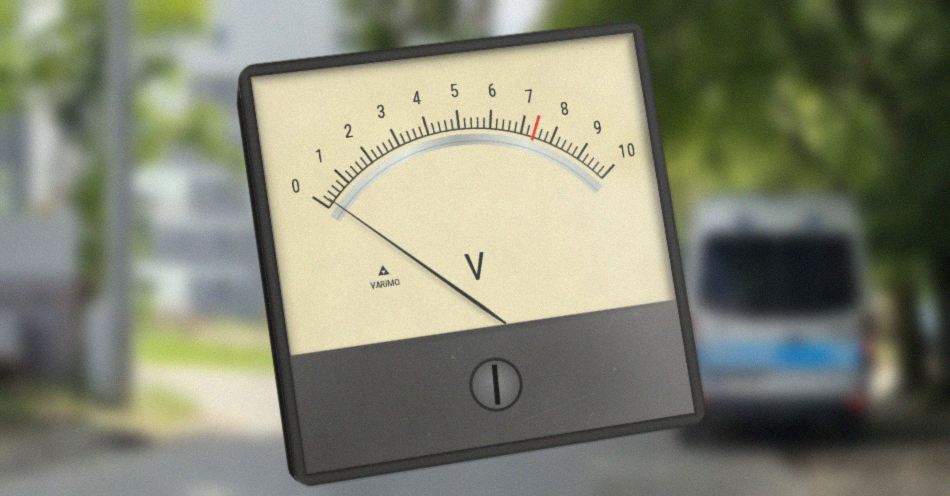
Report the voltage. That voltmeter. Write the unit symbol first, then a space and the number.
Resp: V 0.2
